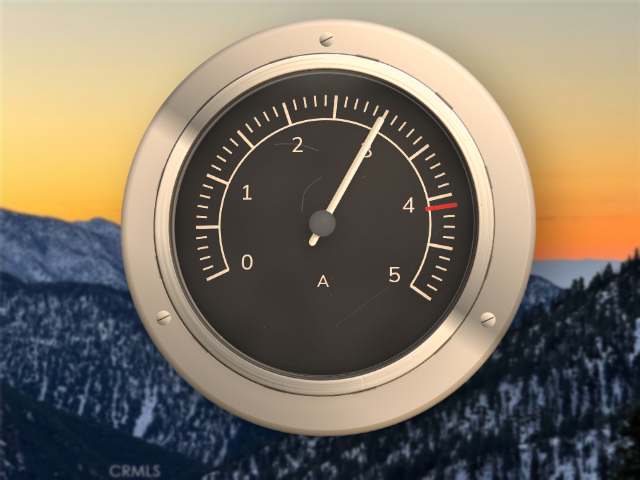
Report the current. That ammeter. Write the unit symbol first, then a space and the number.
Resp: A 3
